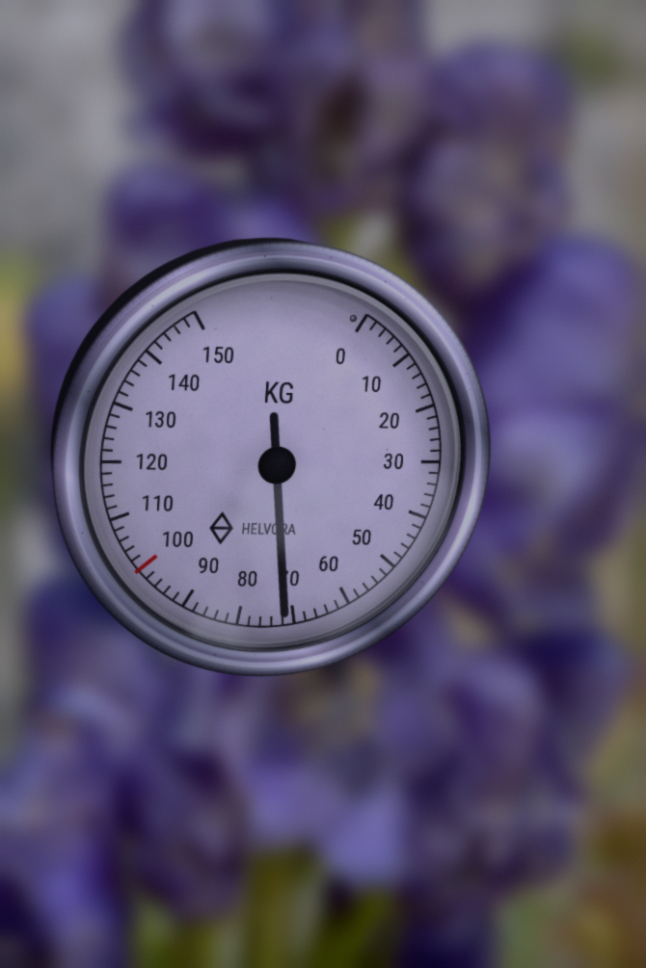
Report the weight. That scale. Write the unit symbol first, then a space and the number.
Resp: kg 72
